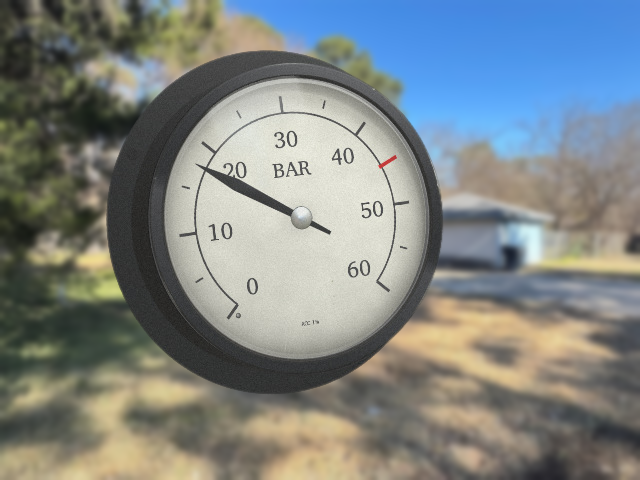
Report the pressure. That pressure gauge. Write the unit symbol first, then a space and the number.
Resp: bar 17.5
